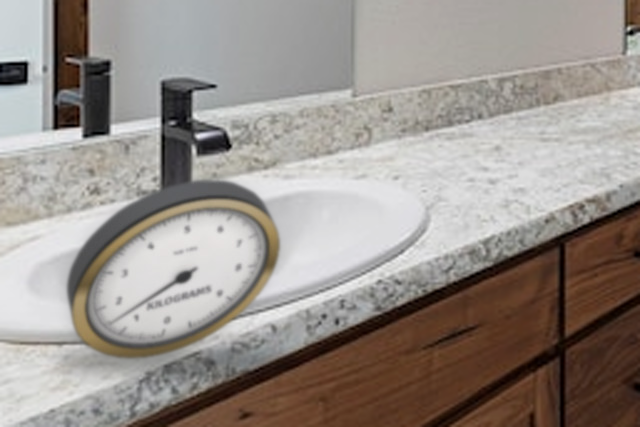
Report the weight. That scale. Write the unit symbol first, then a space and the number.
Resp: kg 1.5
